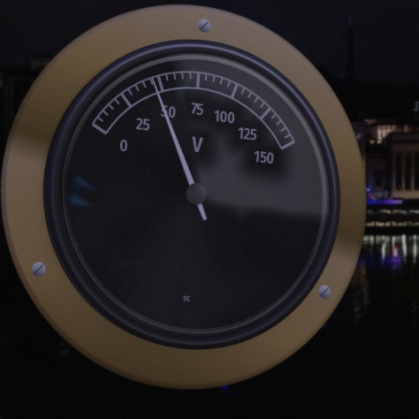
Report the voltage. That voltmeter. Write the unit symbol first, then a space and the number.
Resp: V 45
